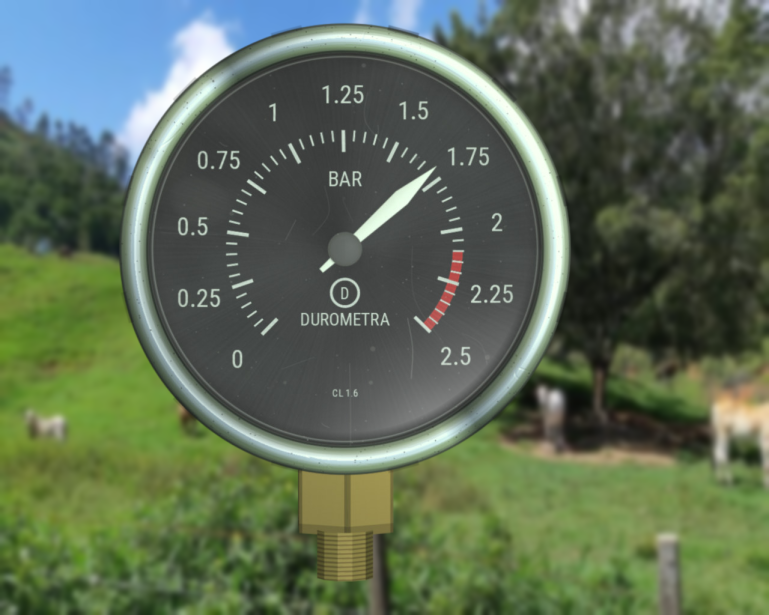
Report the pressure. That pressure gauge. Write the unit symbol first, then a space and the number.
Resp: bar 1.7
